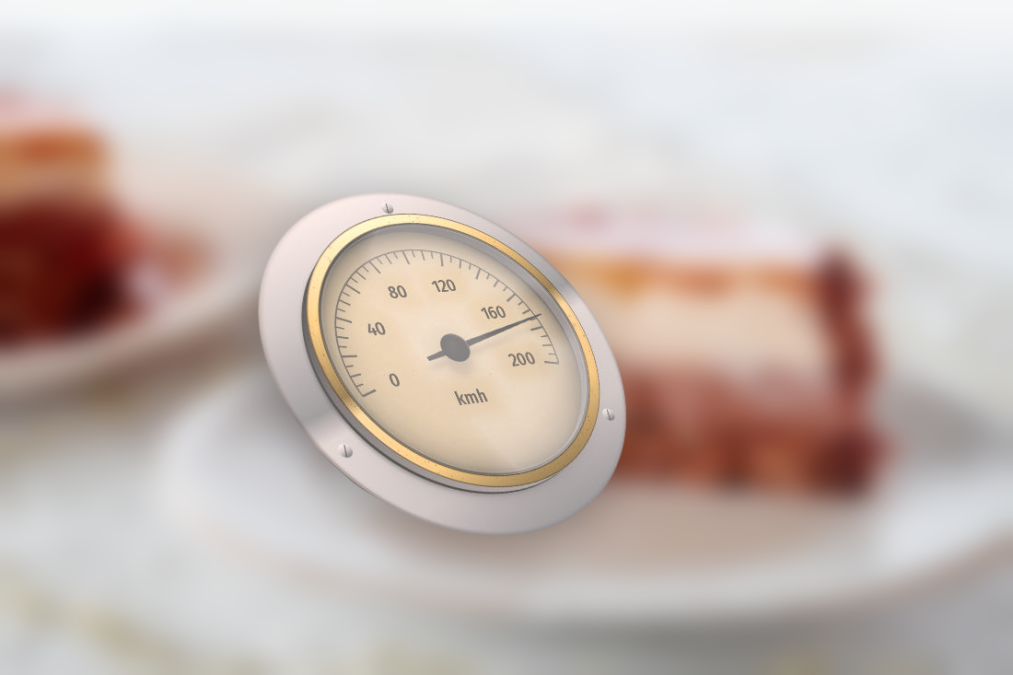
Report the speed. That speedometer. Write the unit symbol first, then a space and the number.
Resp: km/h 175
